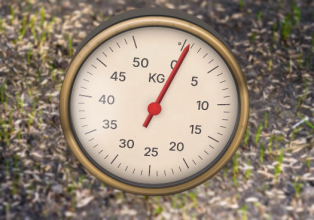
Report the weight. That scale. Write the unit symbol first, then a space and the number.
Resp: kg 0.5
